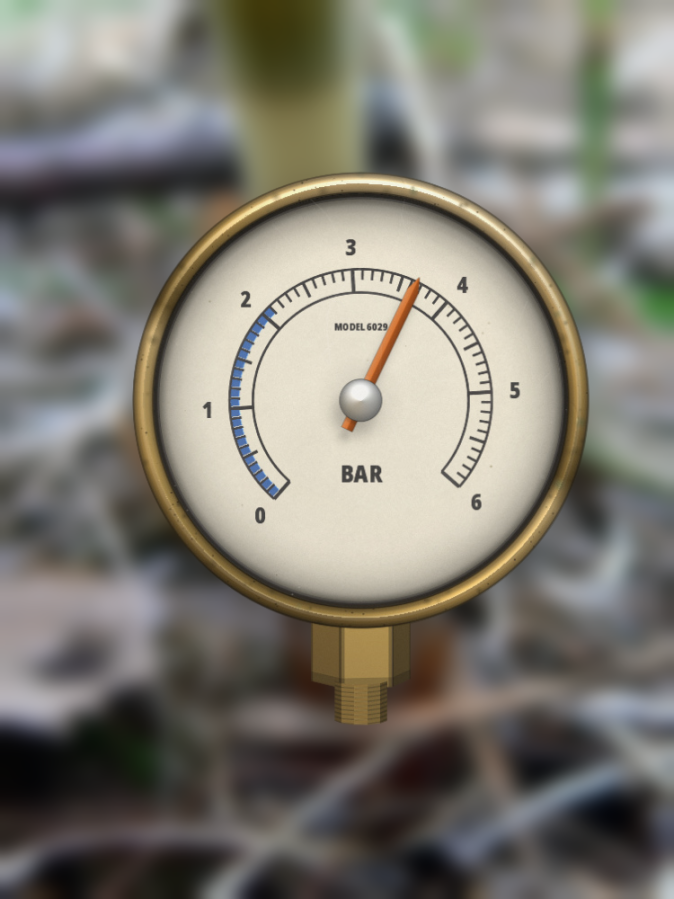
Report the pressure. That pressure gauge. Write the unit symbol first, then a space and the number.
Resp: bar 3.65
